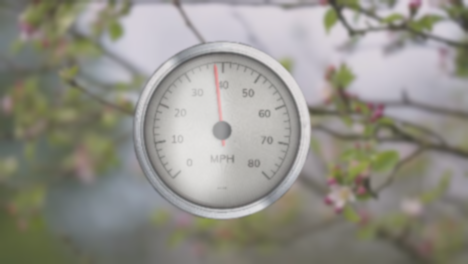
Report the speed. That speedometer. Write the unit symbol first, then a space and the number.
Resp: mph 38
